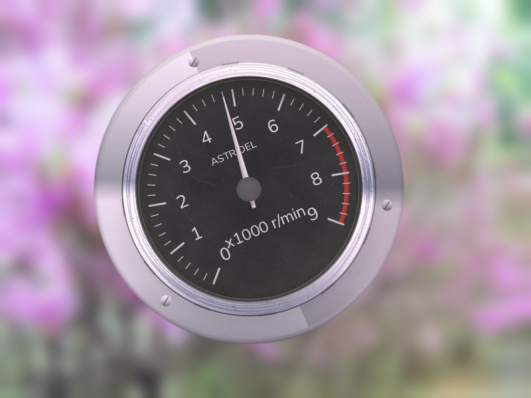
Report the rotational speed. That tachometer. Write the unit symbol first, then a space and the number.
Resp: rpm 4800
